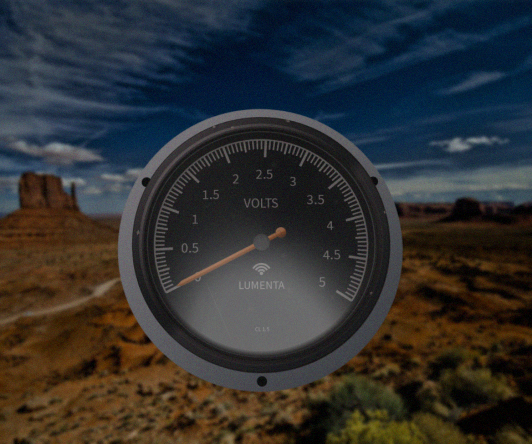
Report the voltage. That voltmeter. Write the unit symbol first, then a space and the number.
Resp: V 0
